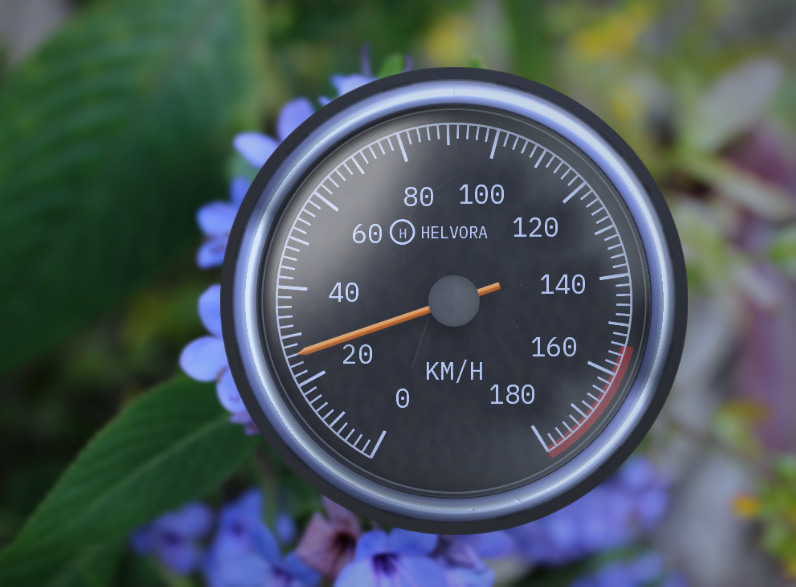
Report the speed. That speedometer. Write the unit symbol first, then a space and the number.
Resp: km/h 26
